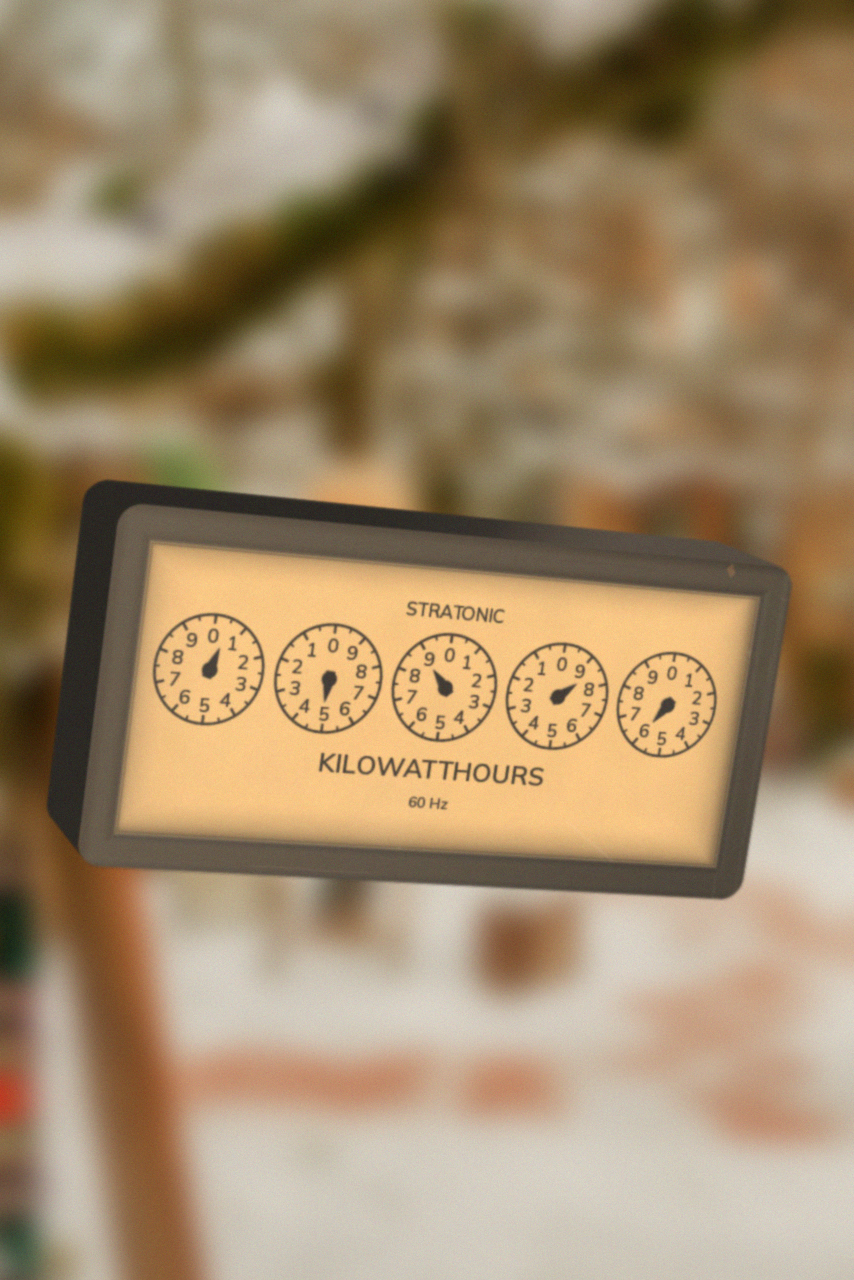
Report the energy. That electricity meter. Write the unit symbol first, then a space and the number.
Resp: kWh 4886
